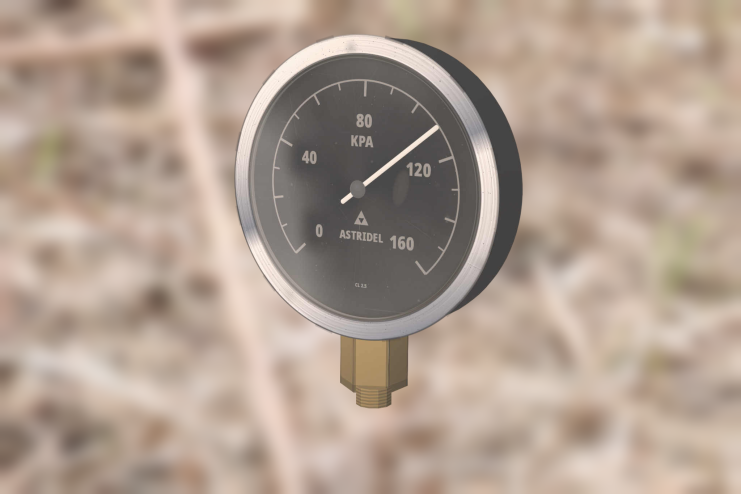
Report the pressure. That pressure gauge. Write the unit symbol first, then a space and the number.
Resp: kPa 110
